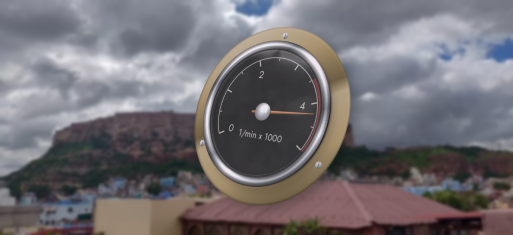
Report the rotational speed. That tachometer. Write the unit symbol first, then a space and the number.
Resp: rpm 4250
